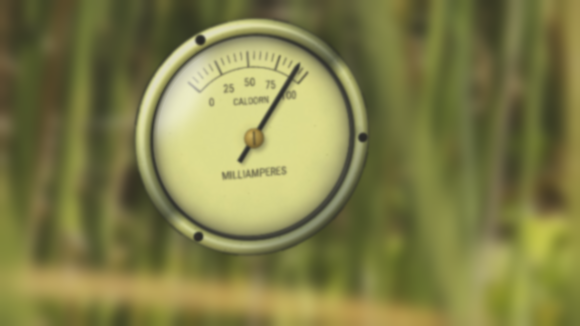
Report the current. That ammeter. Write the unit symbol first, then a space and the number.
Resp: mA 90
